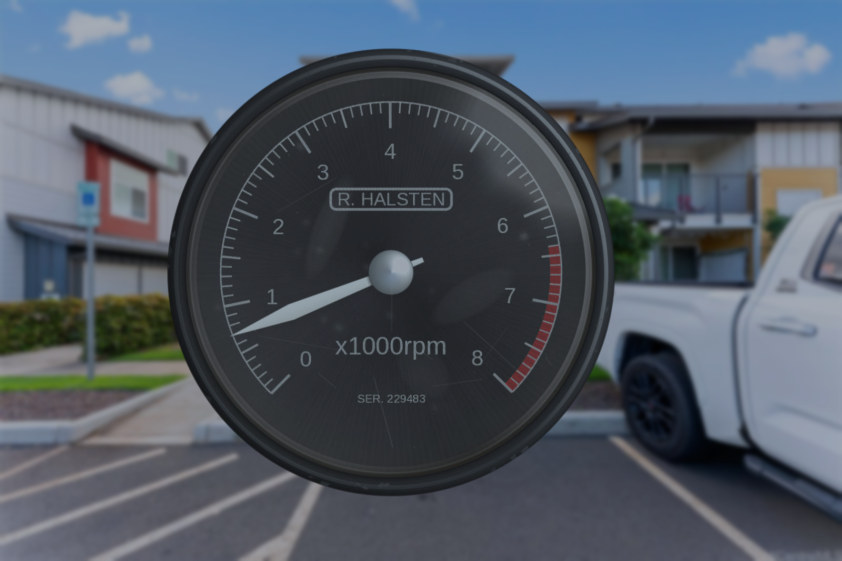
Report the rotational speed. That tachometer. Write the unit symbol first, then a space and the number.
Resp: rpm 700
